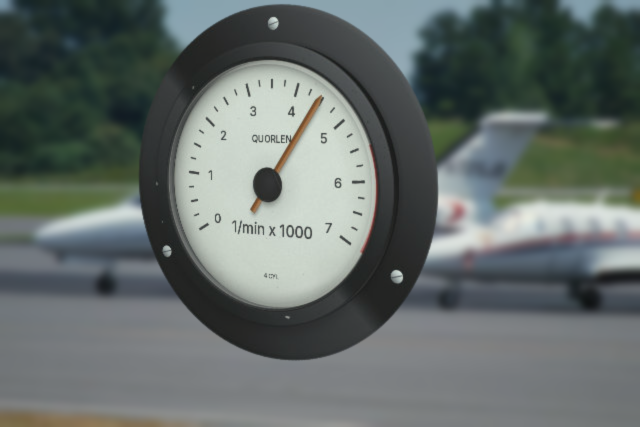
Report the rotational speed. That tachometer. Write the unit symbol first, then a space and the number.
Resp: rpm 4500
